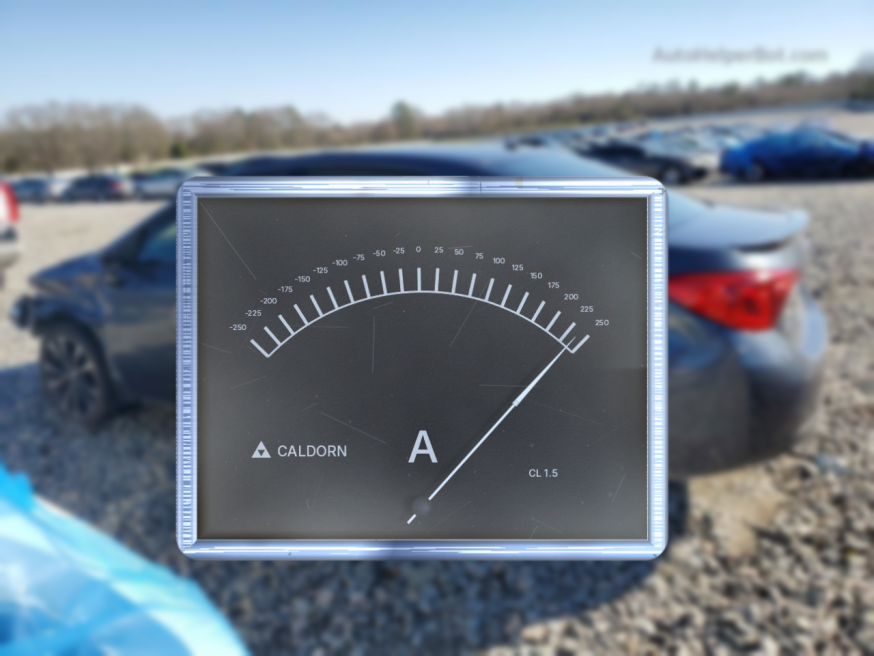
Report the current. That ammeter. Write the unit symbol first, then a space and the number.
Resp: A 237.5
